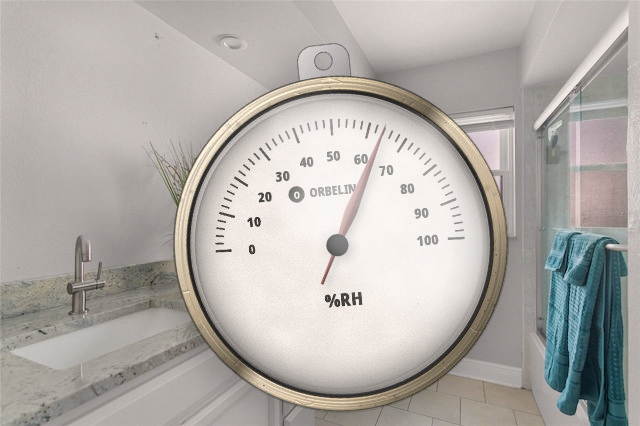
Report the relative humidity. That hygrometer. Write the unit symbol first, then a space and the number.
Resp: % 64
